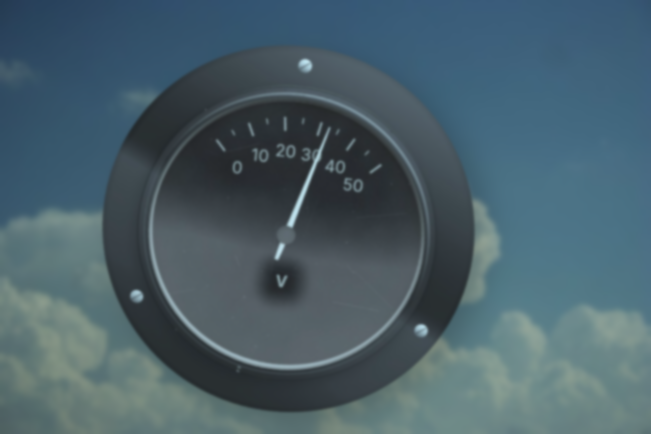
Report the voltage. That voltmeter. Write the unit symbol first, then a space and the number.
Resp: V 32.5
